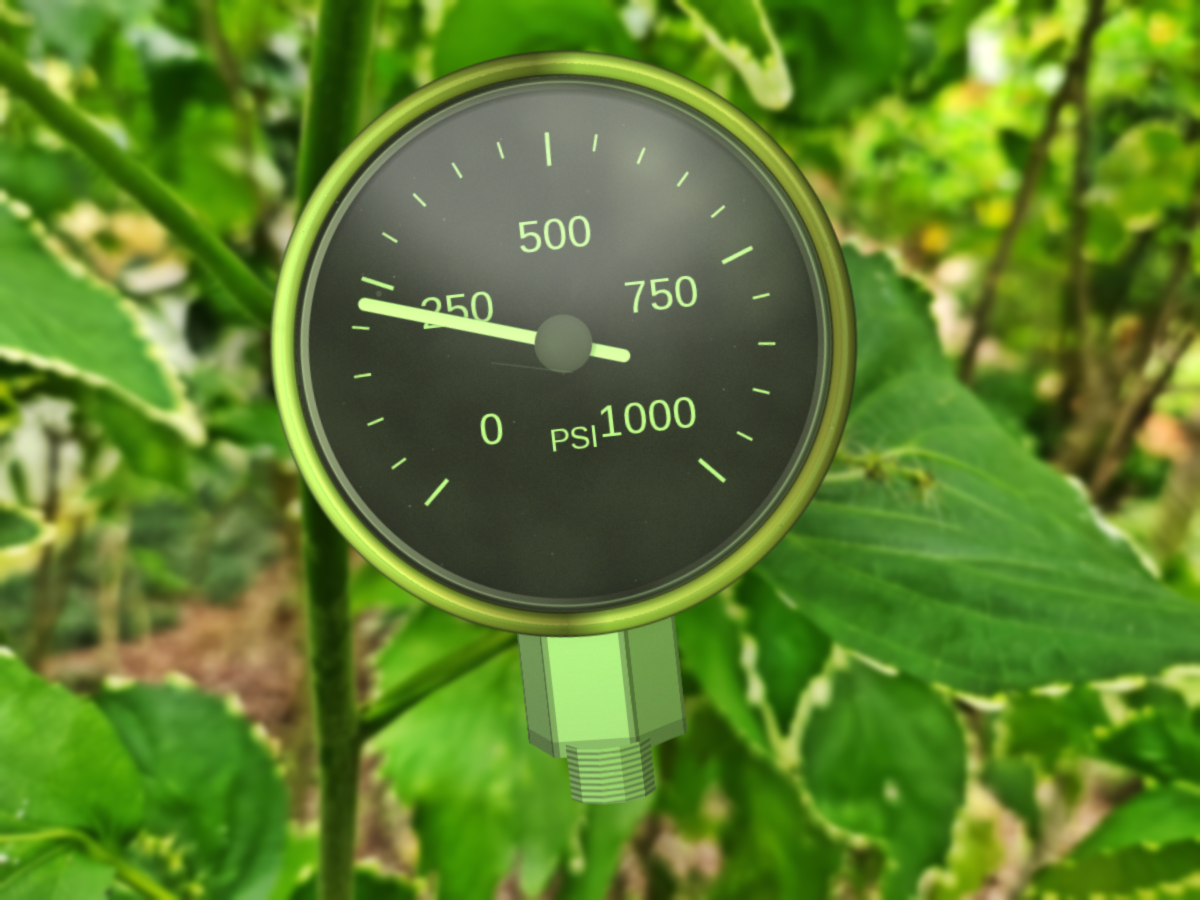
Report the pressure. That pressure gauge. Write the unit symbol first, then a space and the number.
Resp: psi 225
